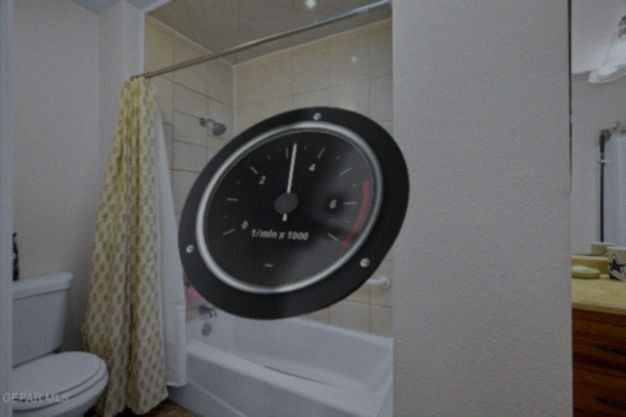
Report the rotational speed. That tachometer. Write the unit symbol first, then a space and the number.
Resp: rpm 3250
